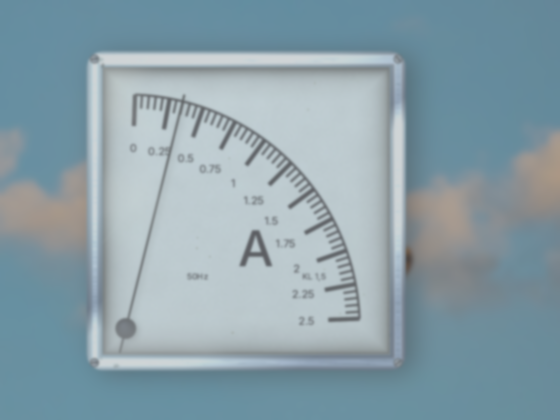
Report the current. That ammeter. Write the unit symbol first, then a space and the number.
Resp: A 0.35
